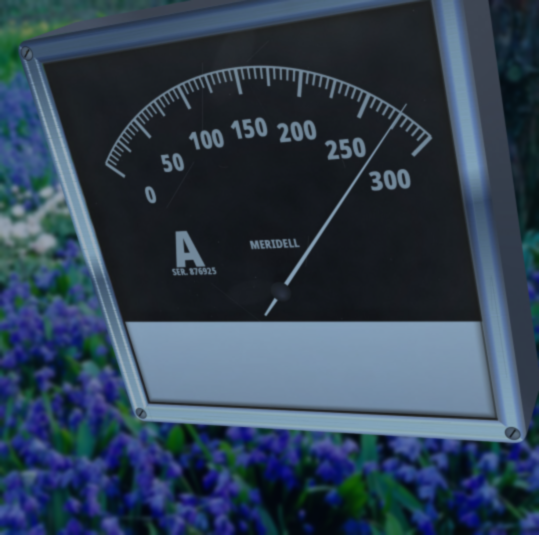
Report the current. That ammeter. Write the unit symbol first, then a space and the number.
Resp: A 275
